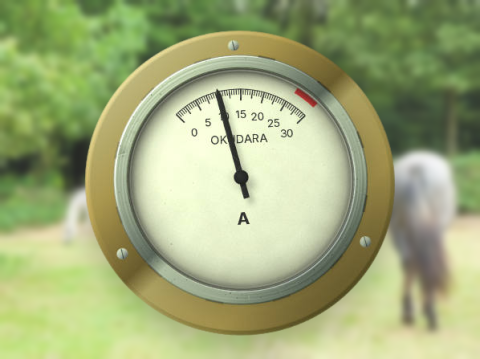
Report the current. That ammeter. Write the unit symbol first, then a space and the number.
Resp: A 10
